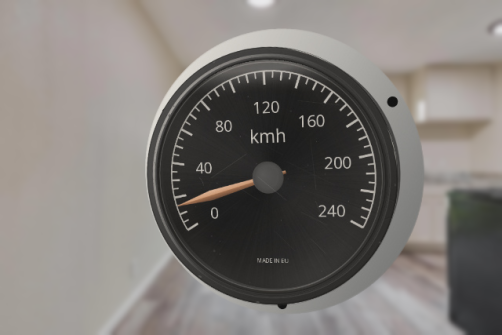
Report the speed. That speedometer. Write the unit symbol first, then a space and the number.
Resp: km/h 15
